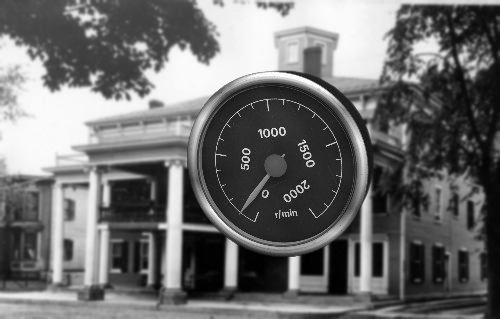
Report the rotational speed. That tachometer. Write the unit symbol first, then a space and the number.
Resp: rpm 100
